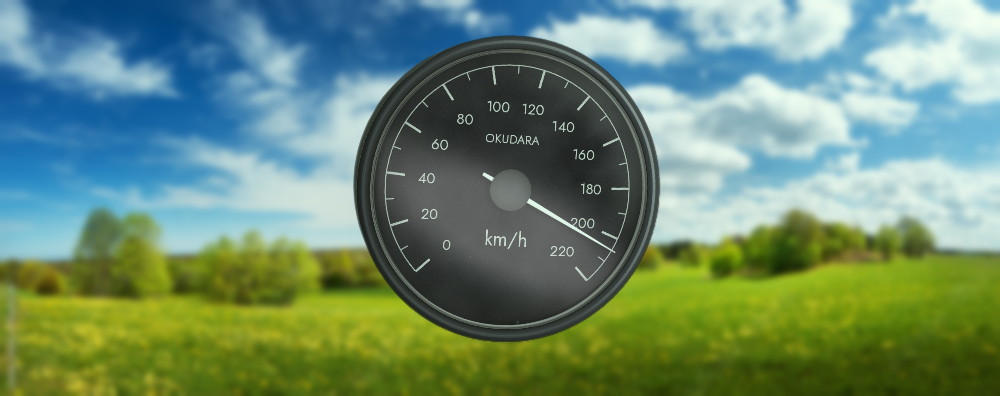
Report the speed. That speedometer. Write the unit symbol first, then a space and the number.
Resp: km/h 205
